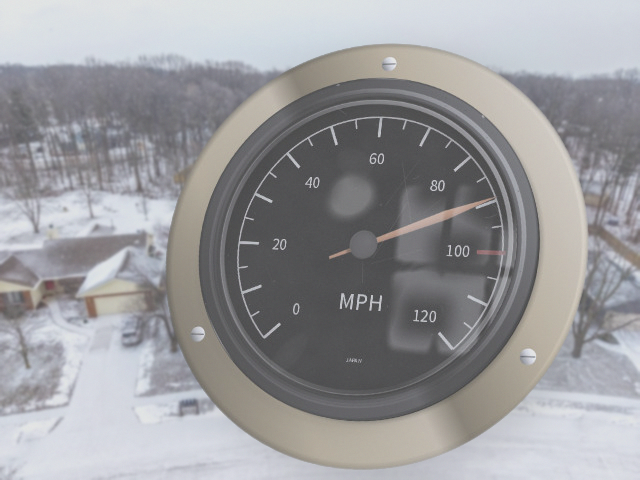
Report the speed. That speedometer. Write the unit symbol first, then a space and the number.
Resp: mph 90
